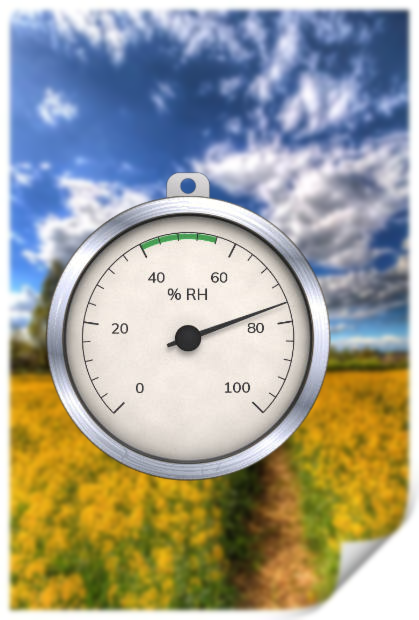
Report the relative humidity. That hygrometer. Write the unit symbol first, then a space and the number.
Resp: % 76
